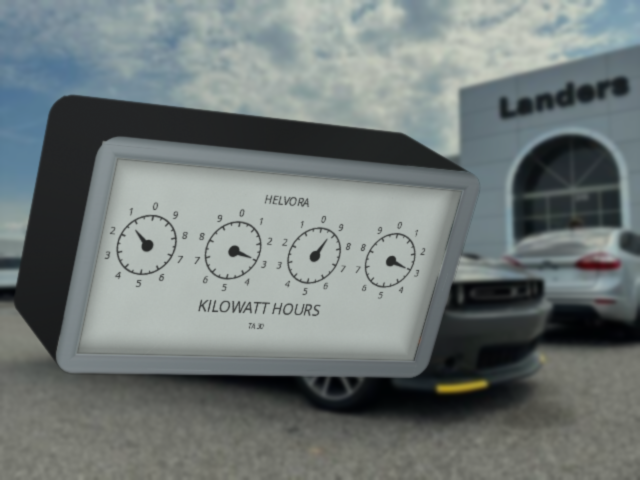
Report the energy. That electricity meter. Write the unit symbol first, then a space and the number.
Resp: kWh 1293
